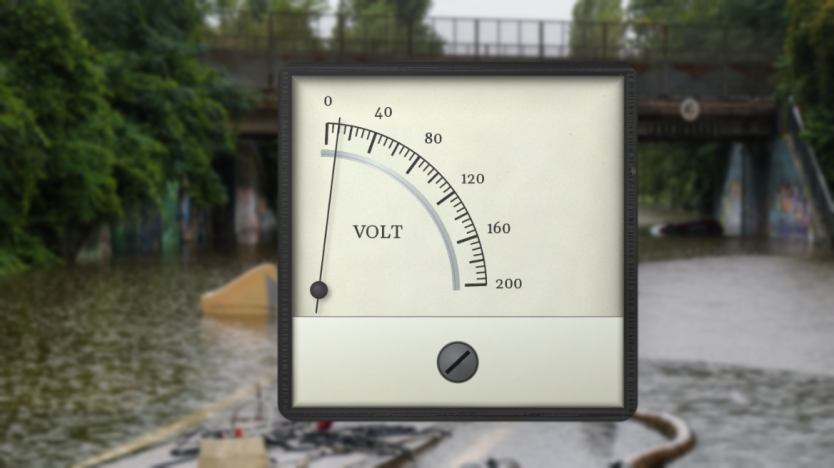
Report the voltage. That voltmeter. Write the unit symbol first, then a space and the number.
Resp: V 10
